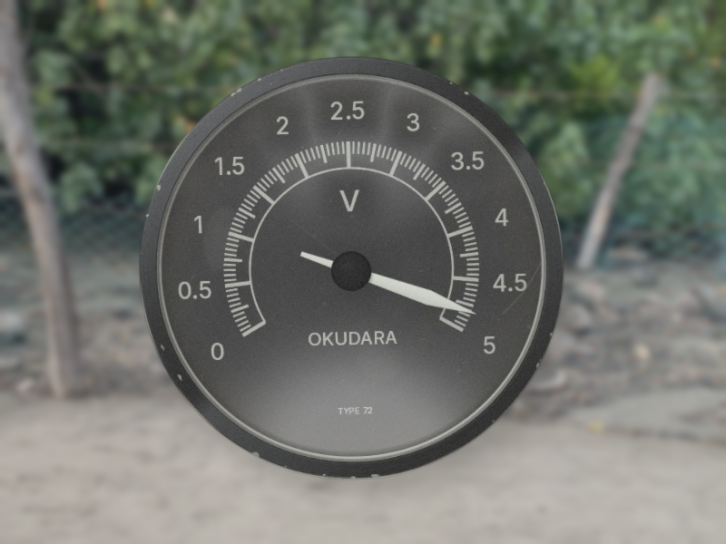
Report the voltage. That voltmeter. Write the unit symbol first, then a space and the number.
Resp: V 4.8
